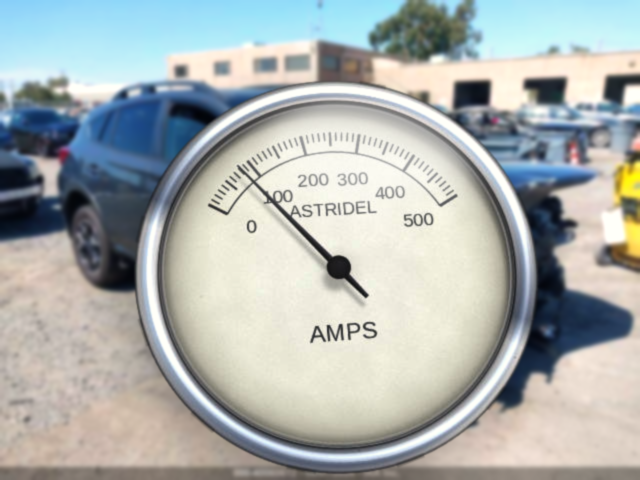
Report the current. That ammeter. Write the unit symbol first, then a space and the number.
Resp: A 80
